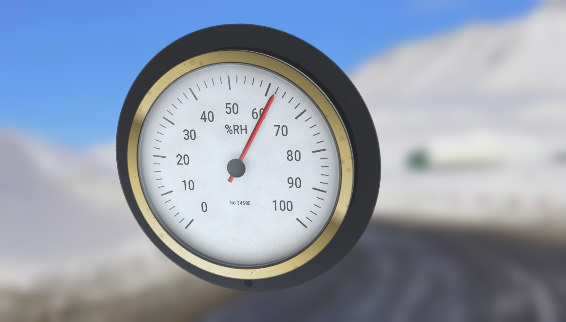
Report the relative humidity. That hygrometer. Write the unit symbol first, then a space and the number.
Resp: % 62
